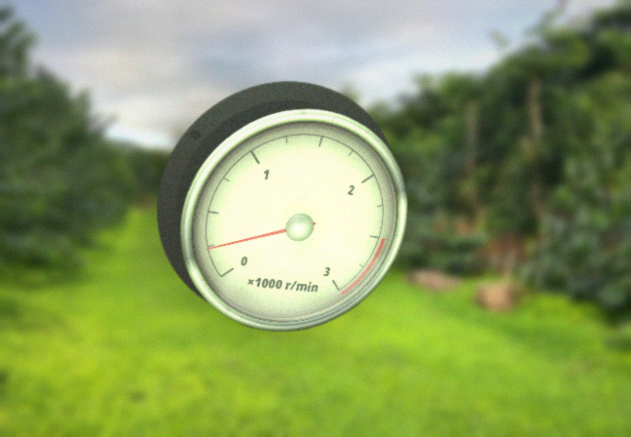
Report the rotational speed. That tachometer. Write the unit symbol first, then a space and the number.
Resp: rpm 250
